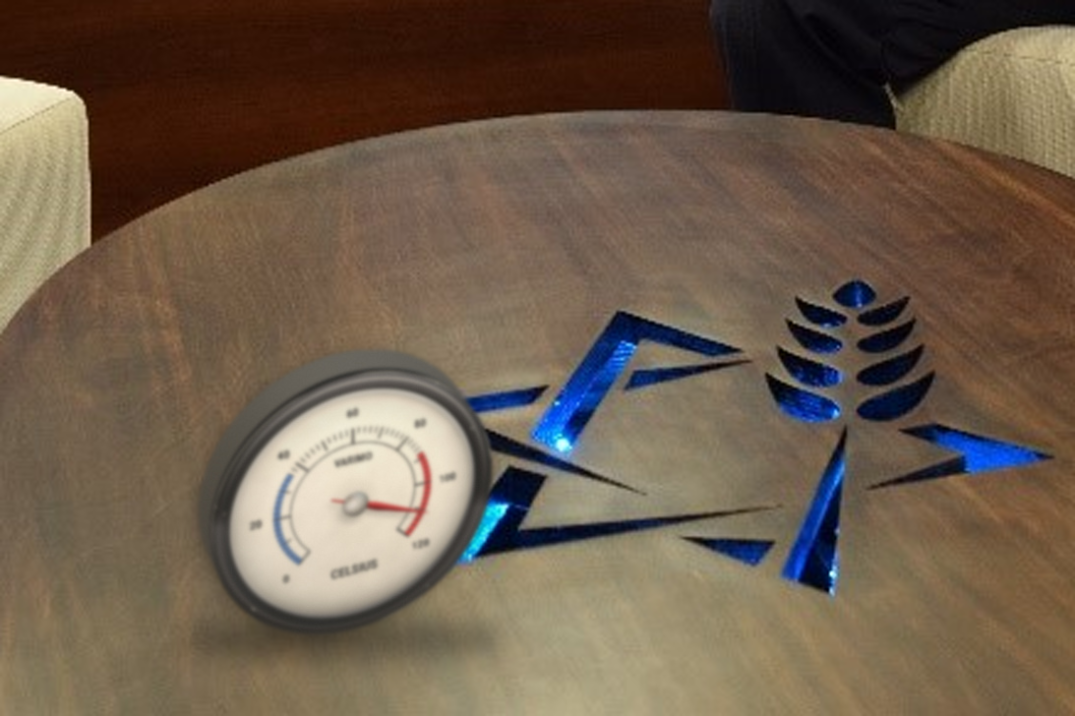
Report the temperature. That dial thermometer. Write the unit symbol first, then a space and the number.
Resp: °C 110
